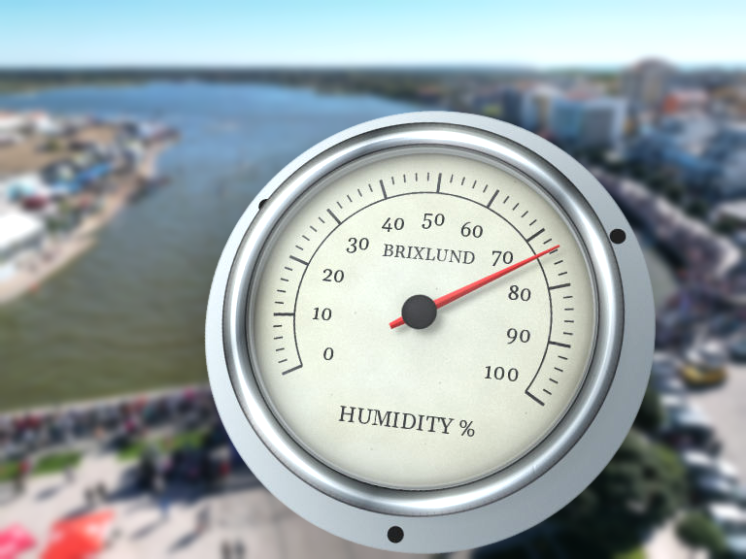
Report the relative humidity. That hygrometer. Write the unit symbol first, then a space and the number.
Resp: % 74
